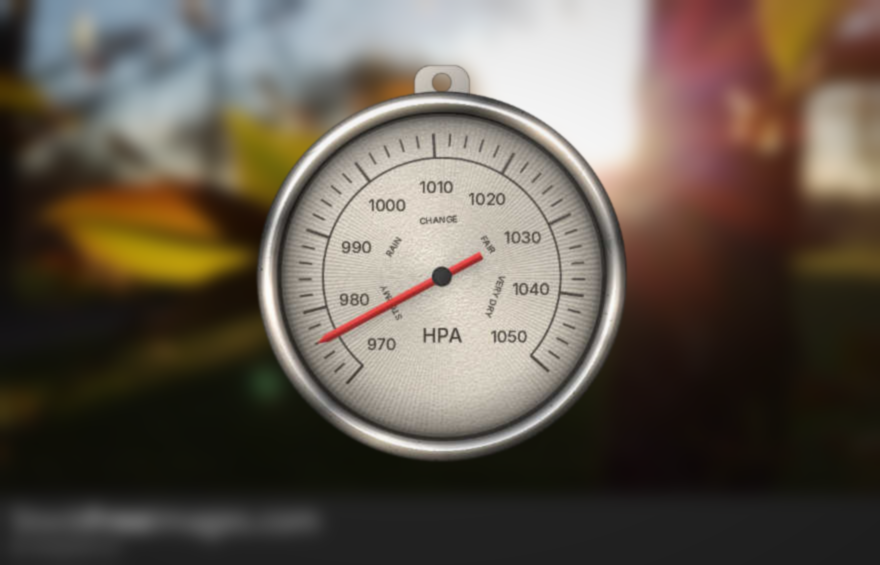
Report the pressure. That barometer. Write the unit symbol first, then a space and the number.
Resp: hPa 976
